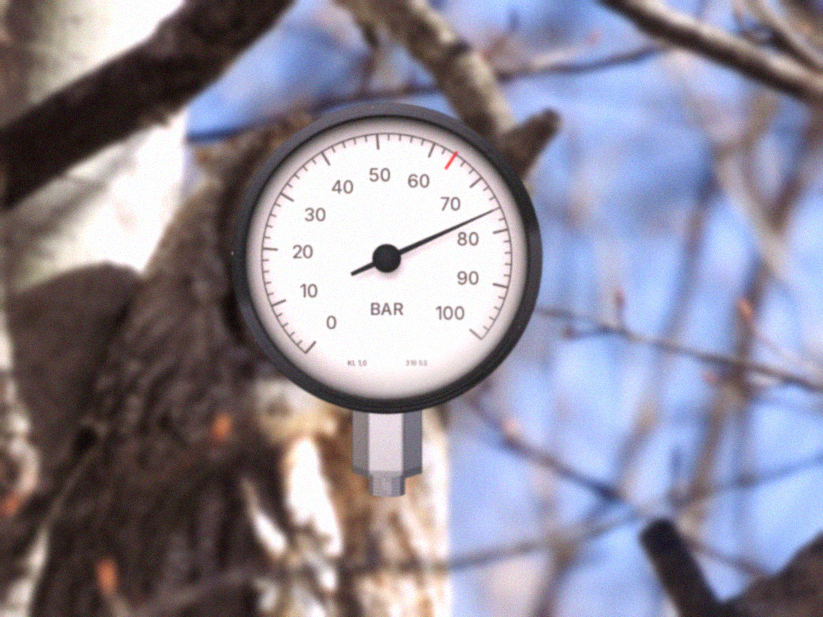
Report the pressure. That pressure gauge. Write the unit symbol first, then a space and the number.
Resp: bar 76
